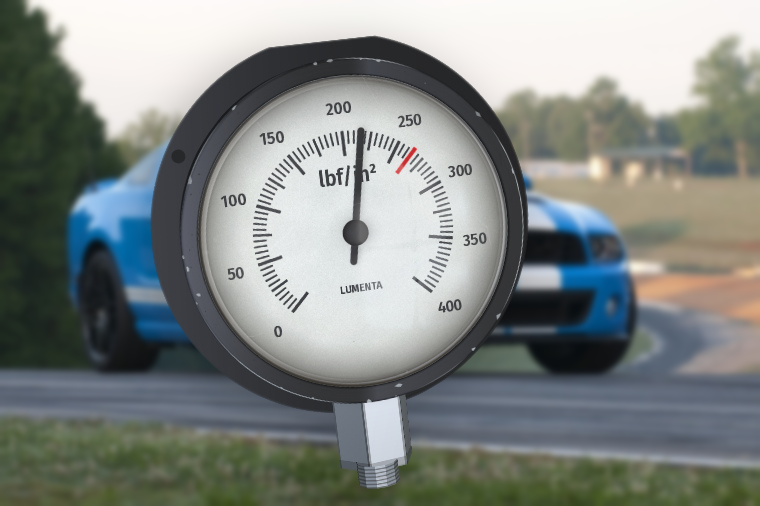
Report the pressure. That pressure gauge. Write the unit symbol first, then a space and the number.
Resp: psi 215
